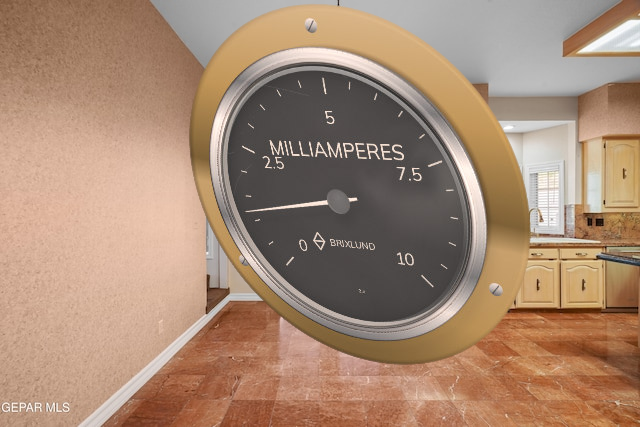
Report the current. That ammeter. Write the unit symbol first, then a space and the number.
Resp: mA 1.25
